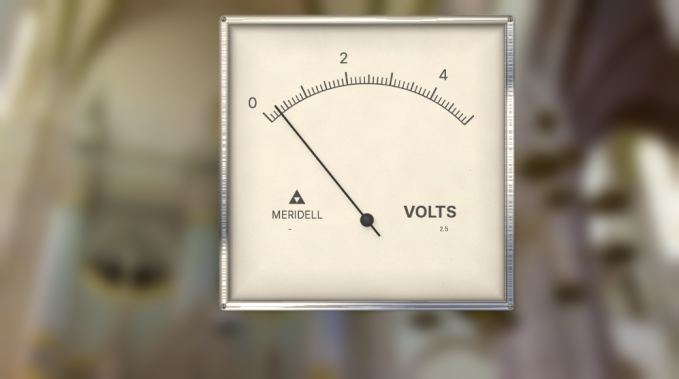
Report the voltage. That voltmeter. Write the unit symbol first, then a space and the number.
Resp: V 0.3
